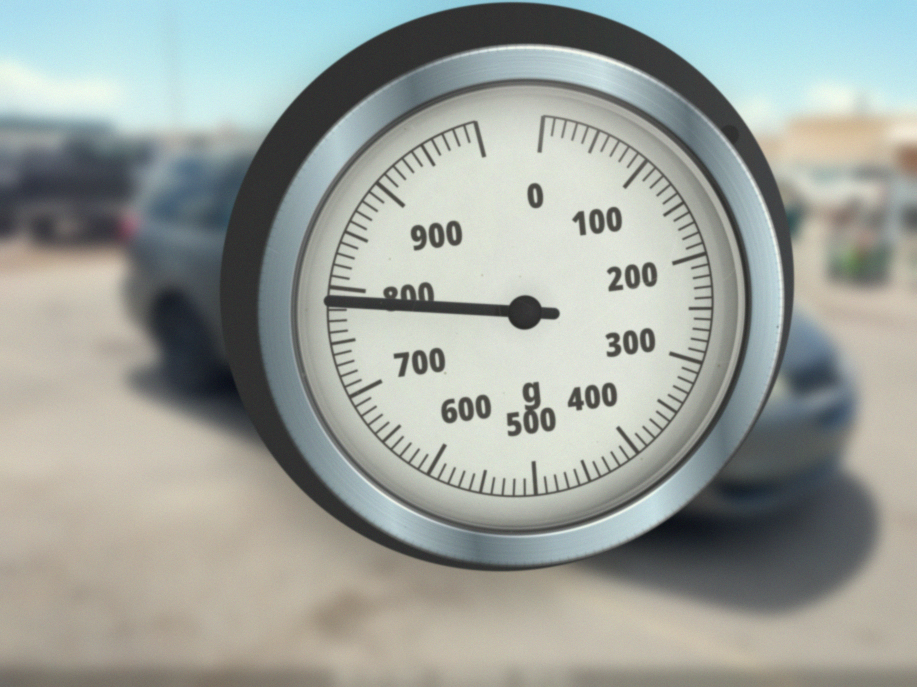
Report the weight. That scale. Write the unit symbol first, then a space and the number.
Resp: g 790
